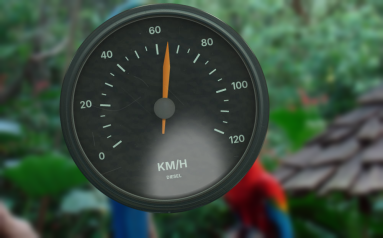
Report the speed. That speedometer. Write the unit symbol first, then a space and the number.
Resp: km/h 65
